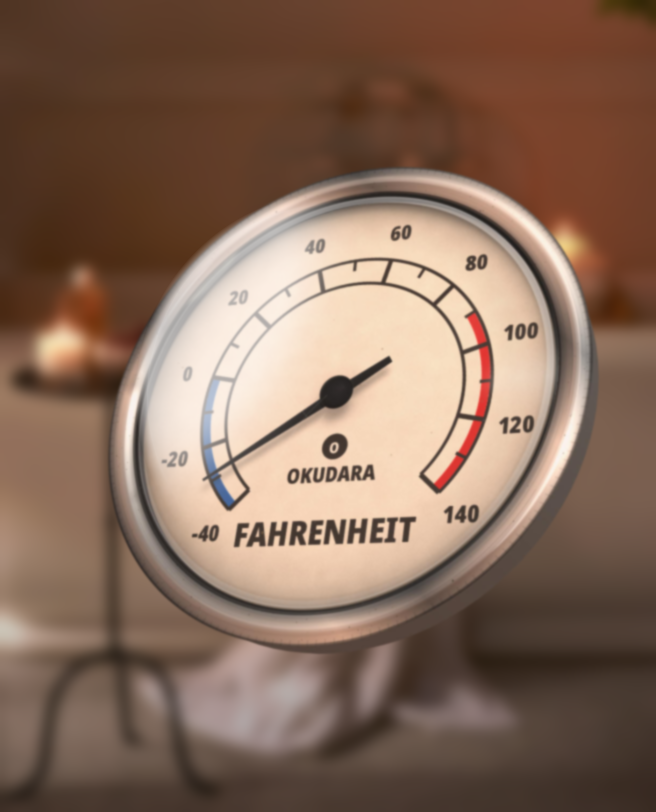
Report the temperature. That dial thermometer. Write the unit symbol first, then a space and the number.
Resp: °F -30
